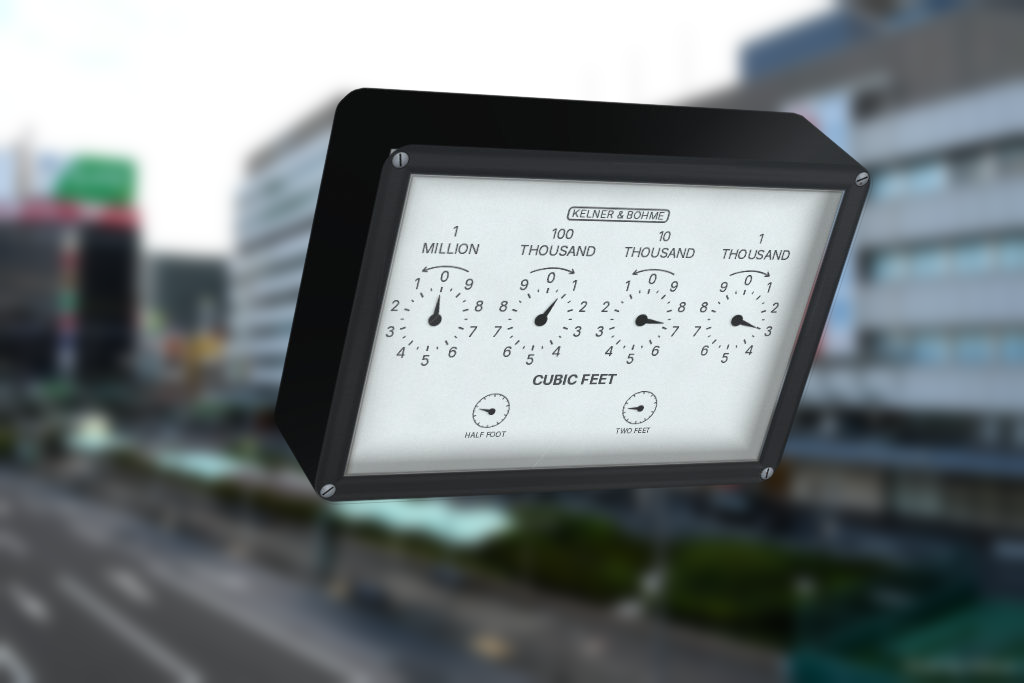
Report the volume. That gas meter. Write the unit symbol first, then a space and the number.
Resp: ft³ 7300
